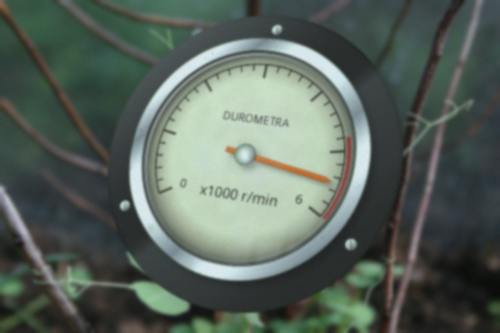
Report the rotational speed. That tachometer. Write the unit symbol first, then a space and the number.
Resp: rpm 5500
